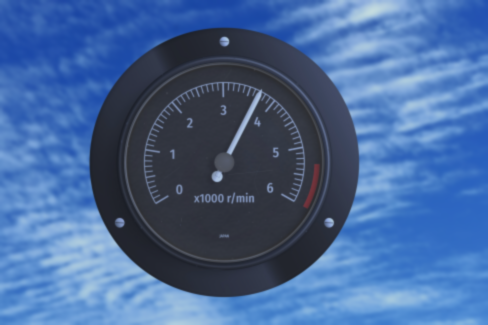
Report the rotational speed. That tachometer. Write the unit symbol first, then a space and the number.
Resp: rpm 3700
